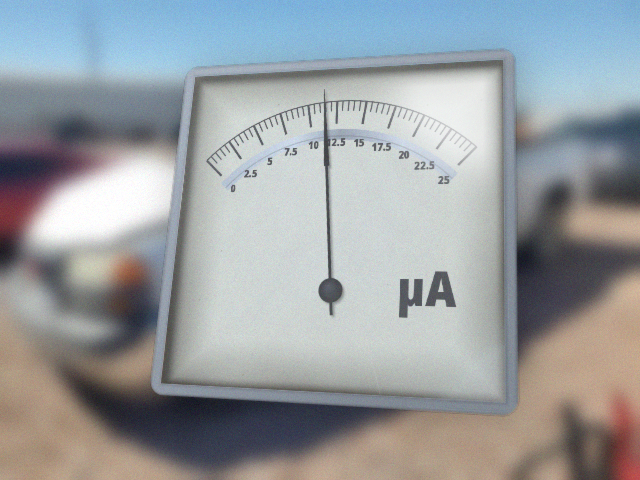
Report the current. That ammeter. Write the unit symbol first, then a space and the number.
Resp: µA 11.5
